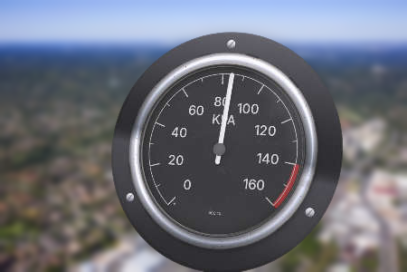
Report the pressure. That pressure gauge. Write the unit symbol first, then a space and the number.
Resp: kPa 85
